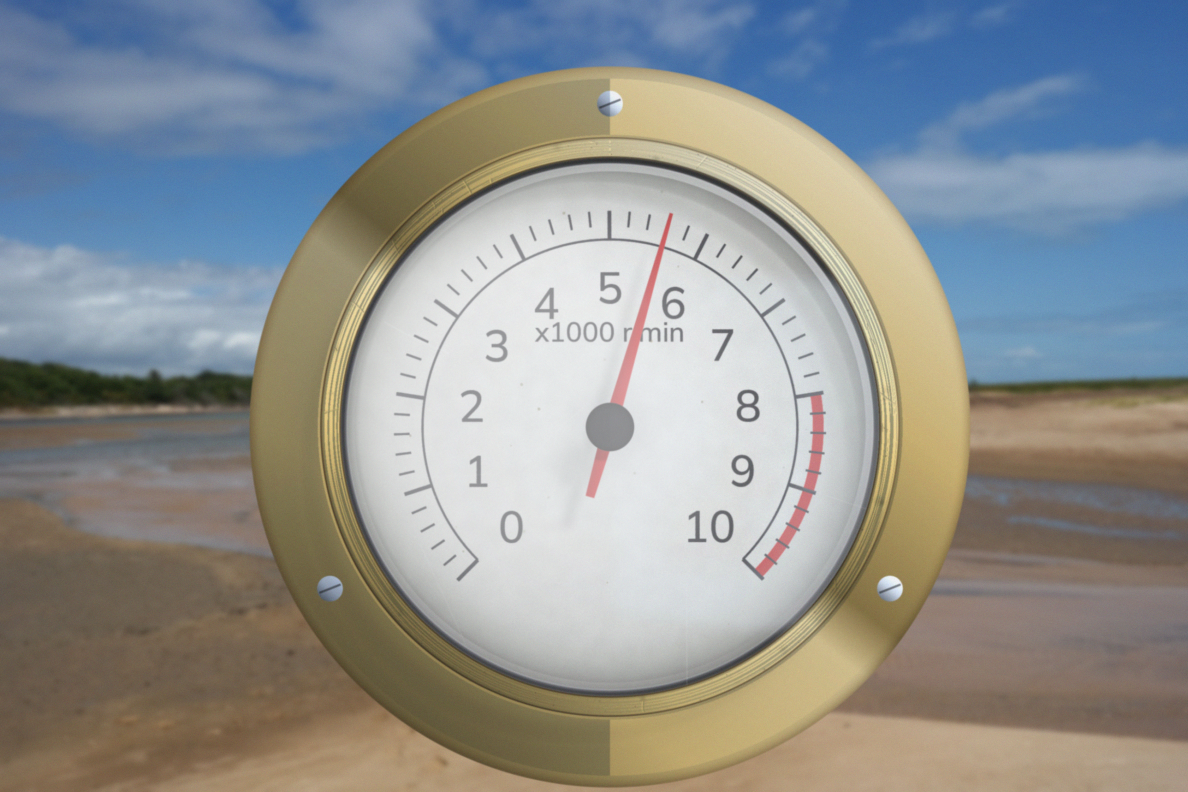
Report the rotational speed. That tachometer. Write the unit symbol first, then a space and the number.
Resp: rpm 5600
